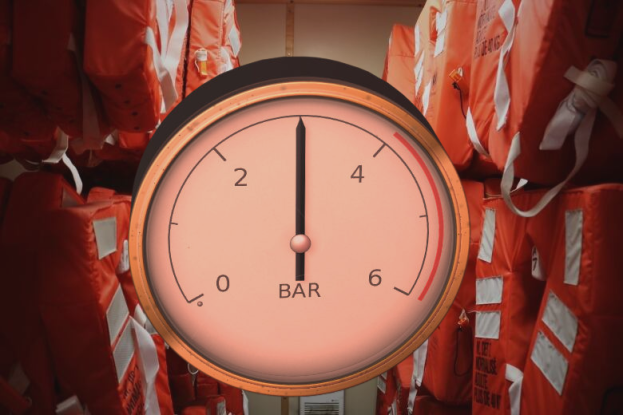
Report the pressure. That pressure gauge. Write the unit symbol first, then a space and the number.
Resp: bar 3
